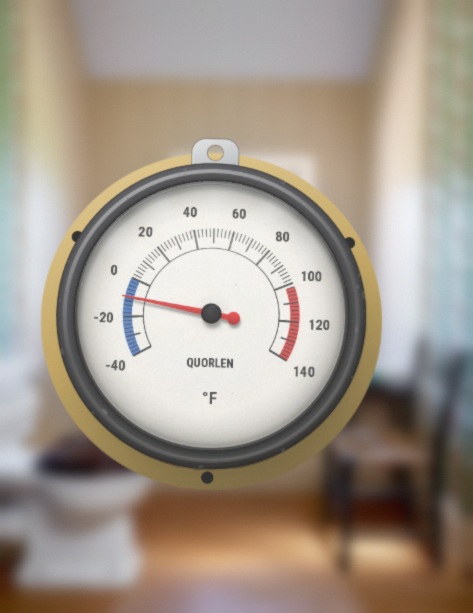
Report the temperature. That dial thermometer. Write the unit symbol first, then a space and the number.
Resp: °F -10
